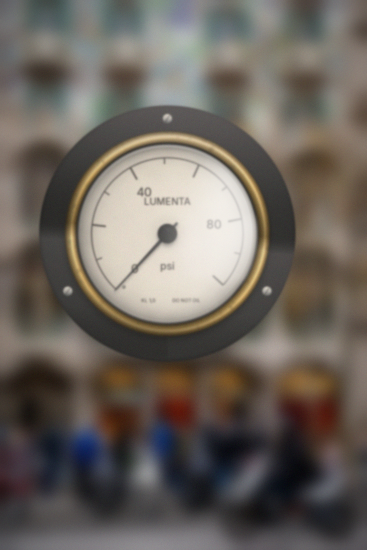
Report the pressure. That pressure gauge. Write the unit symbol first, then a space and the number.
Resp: psi 0
